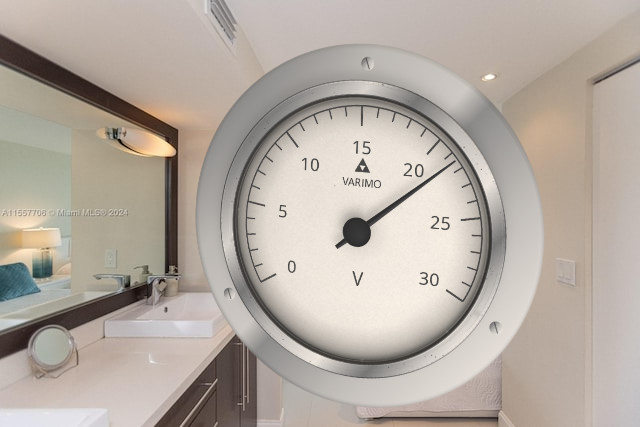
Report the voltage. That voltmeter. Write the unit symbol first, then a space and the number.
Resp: V 21.5
